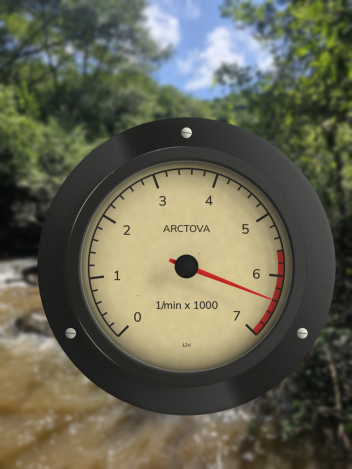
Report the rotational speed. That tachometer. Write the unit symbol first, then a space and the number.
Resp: rpm 6400
